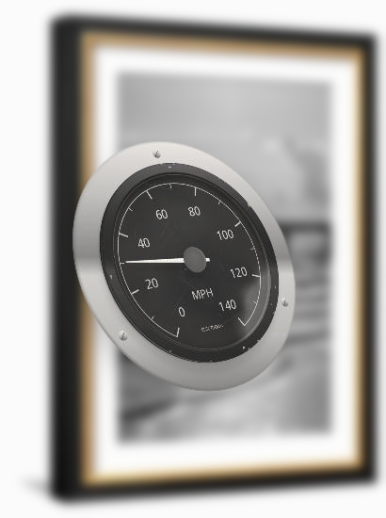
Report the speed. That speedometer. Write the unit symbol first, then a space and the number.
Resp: mph 30
